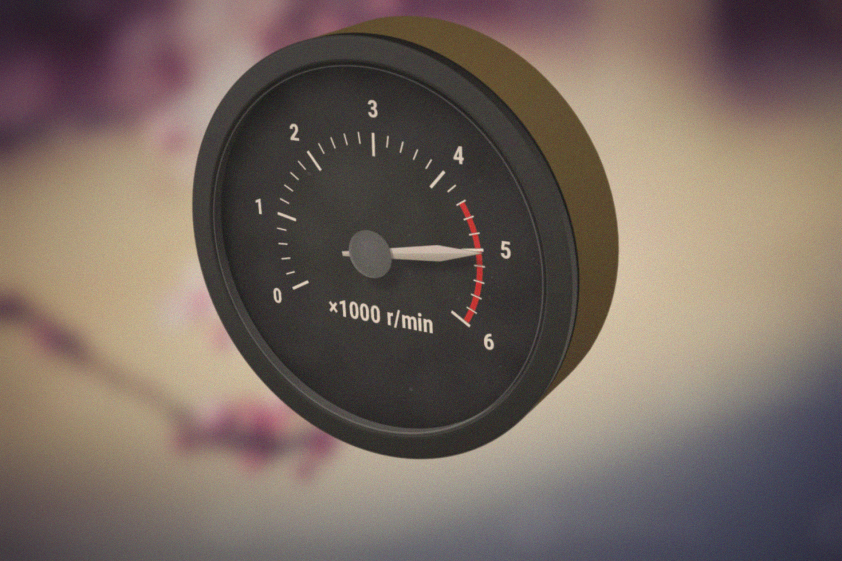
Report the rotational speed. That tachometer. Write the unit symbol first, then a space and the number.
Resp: rpm 5000
